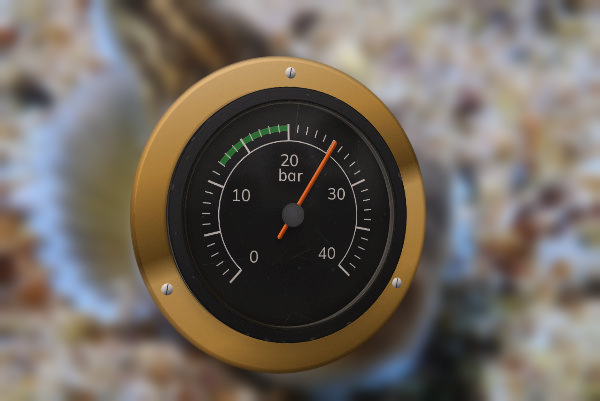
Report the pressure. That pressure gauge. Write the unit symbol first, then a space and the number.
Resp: bar 25
